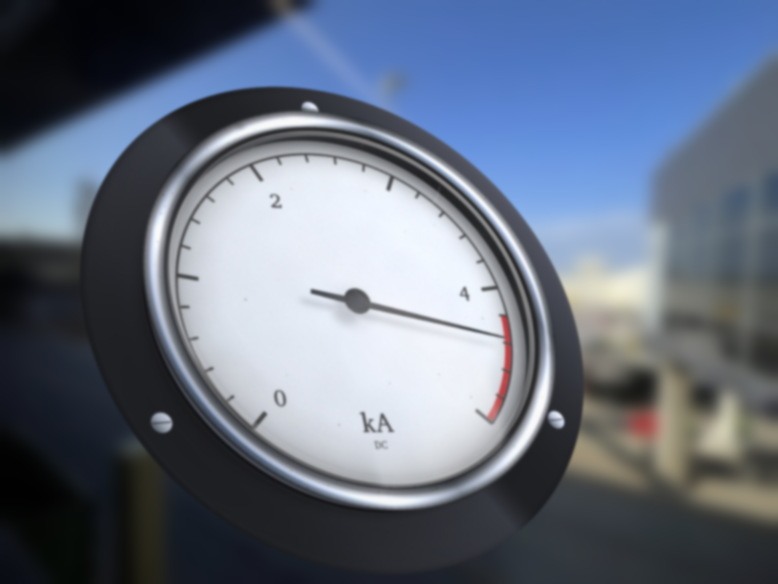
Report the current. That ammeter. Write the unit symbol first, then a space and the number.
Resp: kA 4.4
